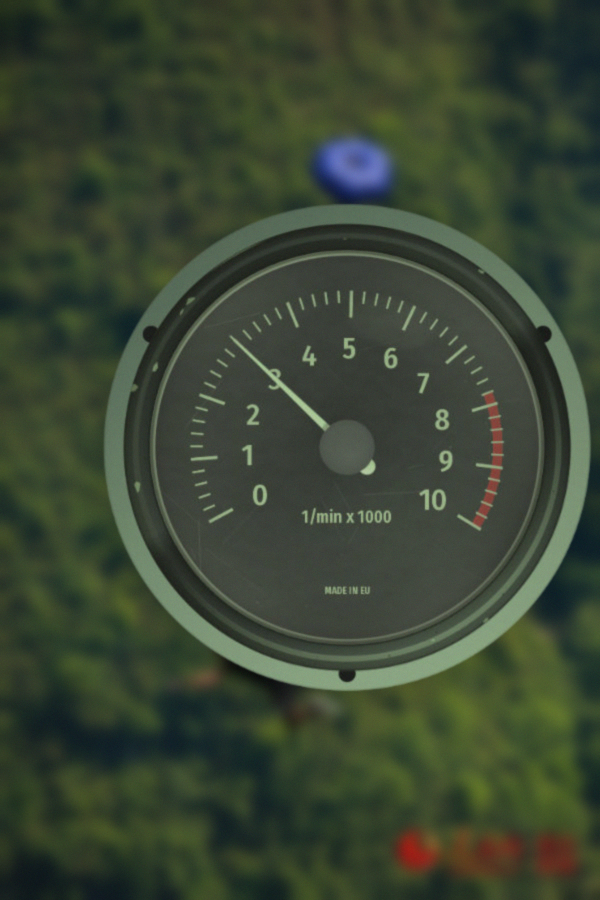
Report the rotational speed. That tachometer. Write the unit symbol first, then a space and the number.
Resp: rpm 3000
